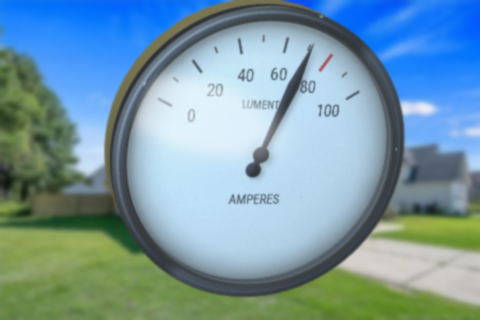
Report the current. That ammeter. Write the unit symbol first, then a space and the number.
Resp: A 70
